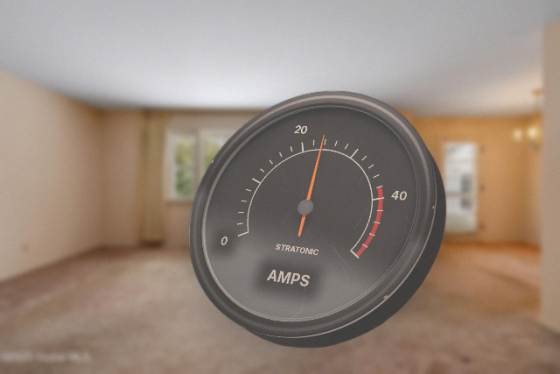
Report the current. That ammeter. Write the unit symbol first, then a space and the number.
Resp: A 24
